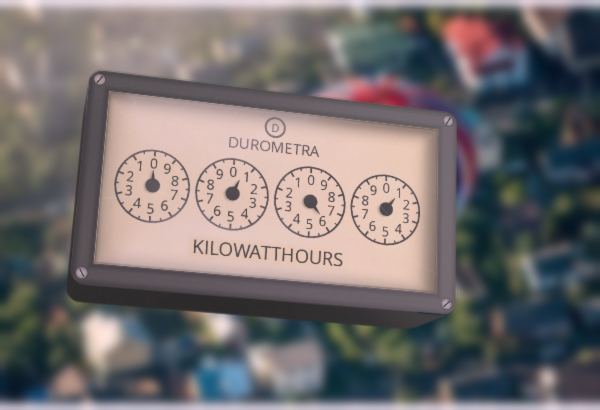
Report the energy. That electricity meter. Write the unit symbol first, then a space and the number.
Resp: kWh 61
